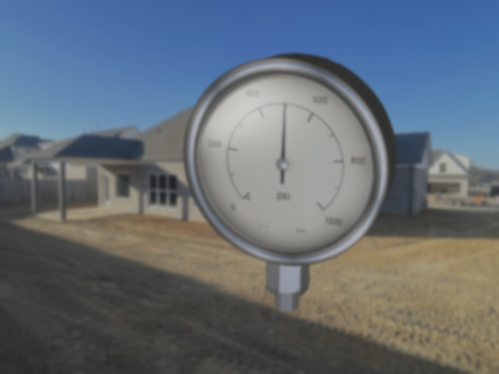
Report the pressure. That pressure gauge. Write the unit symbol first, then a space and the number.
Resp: psi 500
